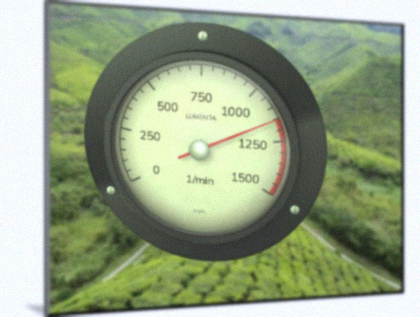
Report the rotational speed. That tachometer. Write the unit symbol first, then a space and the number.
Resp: rpm 1150
